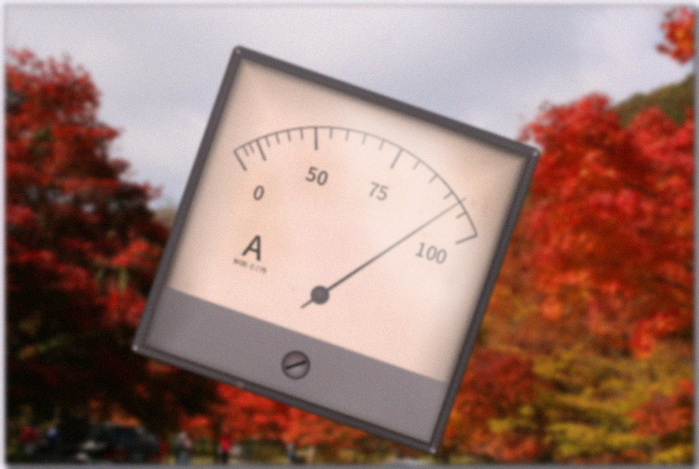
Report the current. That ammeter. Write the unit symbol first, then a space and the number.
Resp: A 92.5
